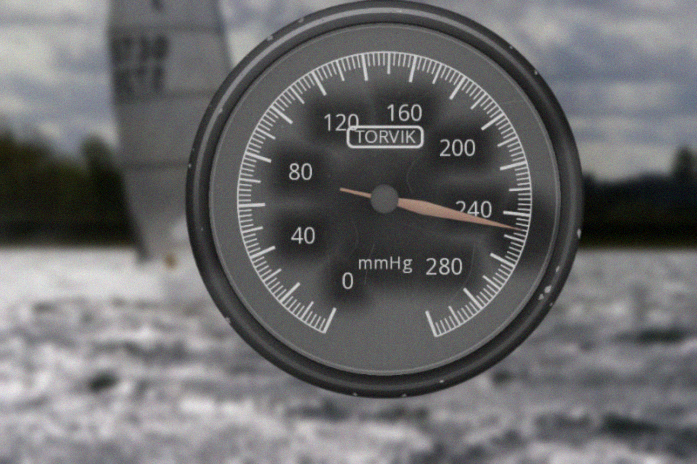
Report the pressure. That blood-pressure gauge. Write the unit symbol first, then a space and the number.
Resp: mmHg 246
